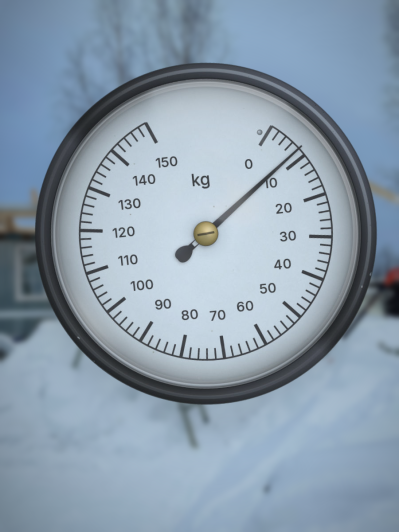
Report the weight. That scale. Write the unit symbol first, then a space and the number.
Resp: kg 8
